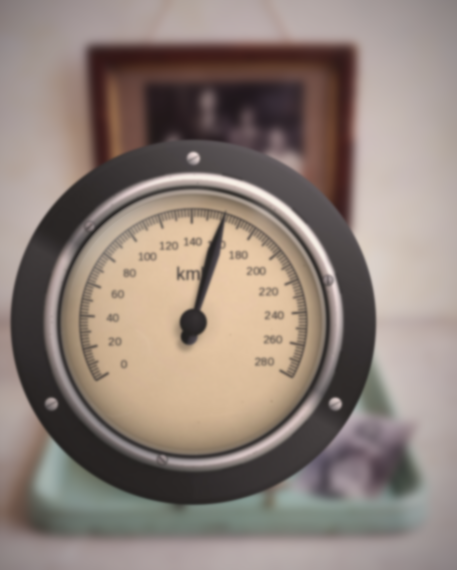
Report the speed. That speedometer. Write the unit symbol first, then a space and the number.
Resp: km/h 160
